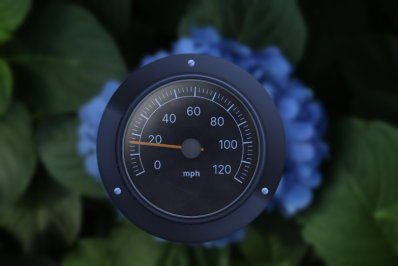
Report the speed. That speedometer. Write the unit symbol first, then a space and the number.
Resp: mph 16
